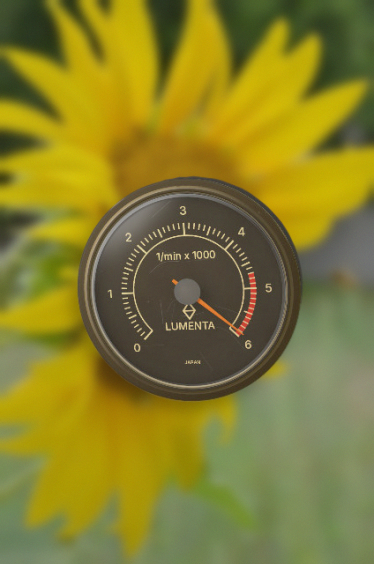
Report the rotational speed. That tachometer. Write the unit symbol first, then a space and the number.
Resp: rpm 5900
